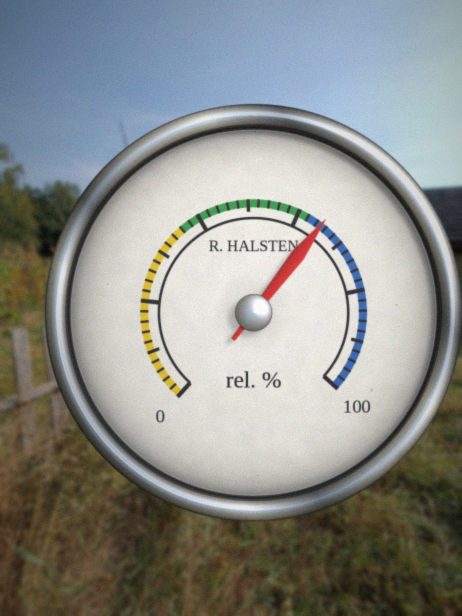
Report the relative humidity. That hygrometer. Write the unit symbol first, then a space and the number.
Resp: % 65
